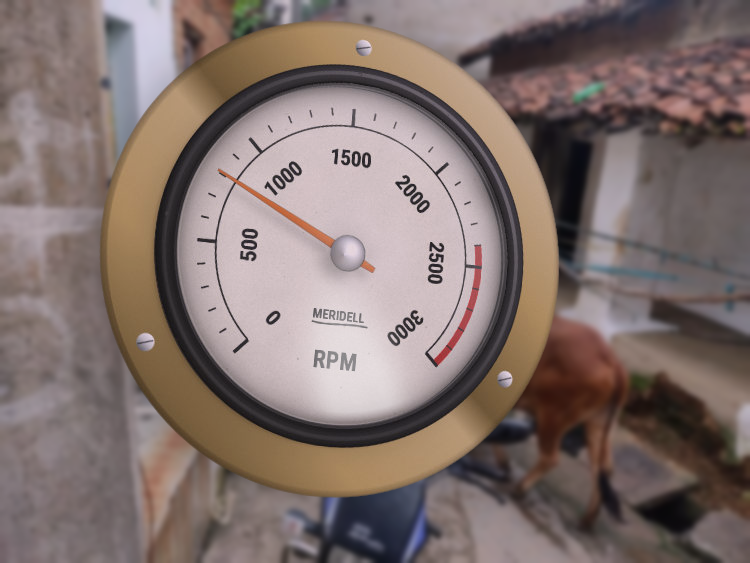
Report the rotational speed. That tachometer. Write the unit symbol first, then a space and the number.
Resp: rpm 800
